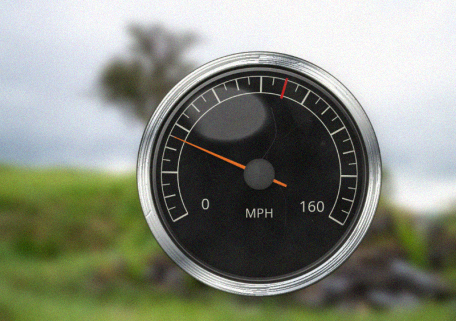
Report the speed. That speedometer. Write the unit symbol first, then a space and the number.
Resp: mph 35
